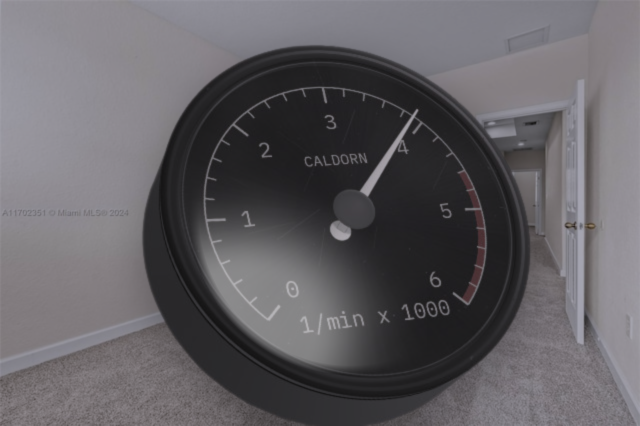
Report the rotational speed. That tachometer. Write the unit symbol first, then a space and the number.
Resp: rpm 3900
